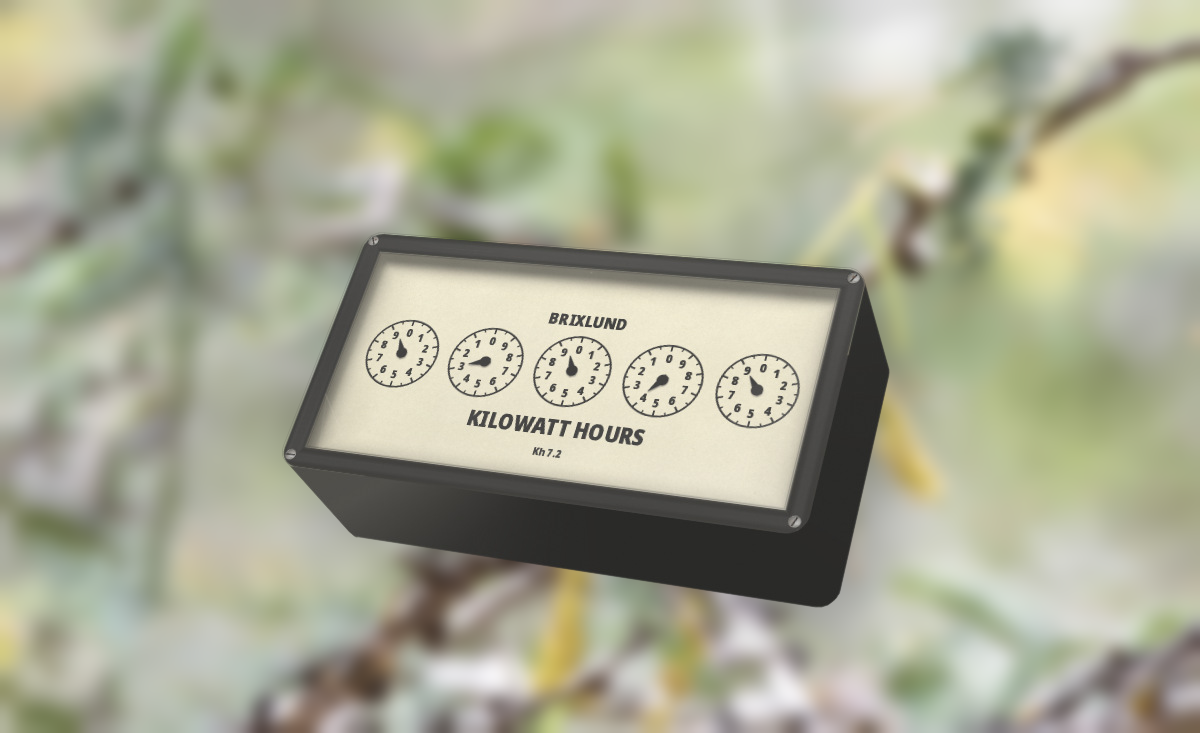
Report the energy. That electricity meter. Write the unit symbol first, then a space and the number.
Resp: kWh 92939
